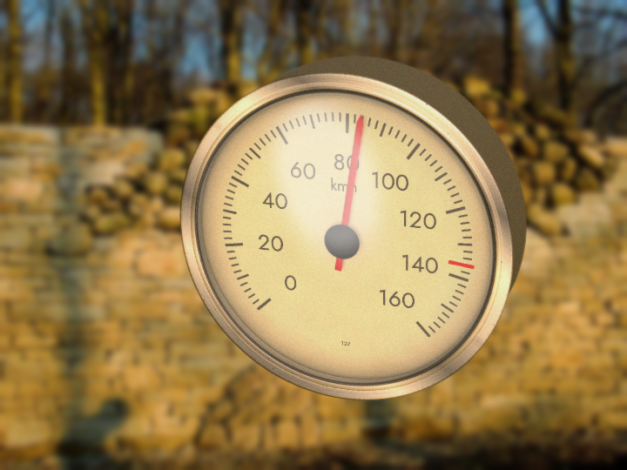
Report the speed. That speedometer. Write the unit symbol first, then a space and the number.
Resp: km/h 84
